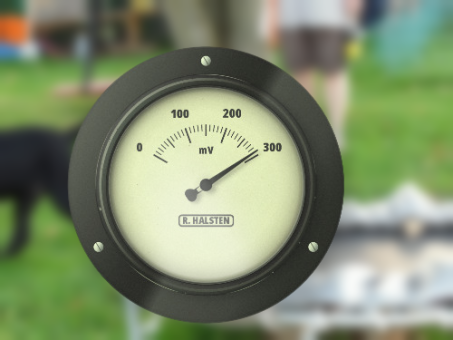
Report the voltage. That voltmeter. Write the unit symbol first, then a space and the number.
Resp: mV 290
